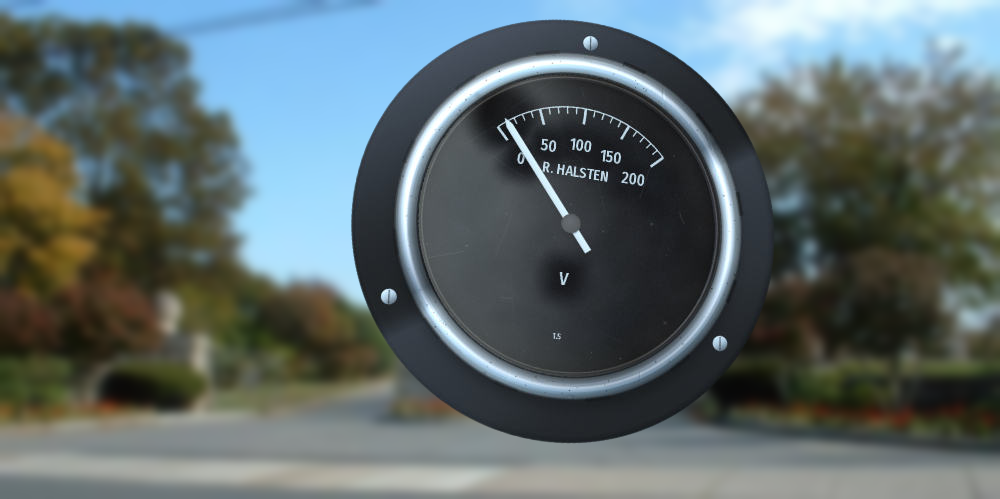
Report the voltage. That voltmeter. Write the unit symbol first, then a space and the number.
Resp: V 10
